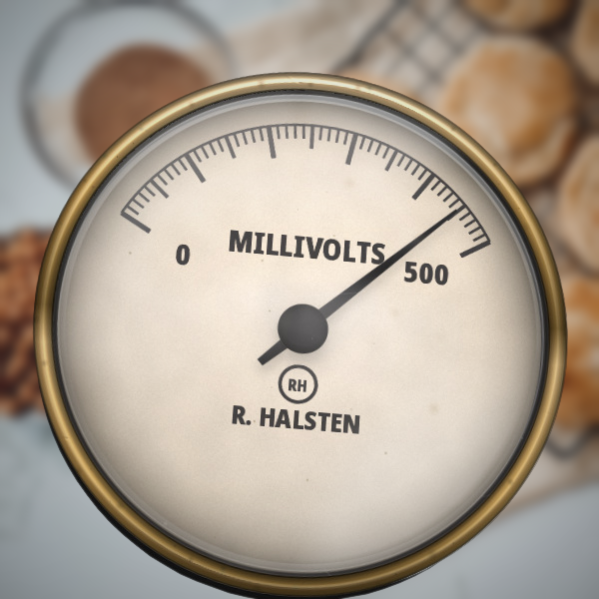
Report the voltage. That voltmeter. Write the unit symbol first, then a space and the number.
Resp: mV 450
